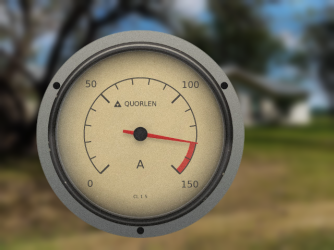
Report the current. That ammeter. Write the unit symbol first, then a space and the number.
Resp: A 130
